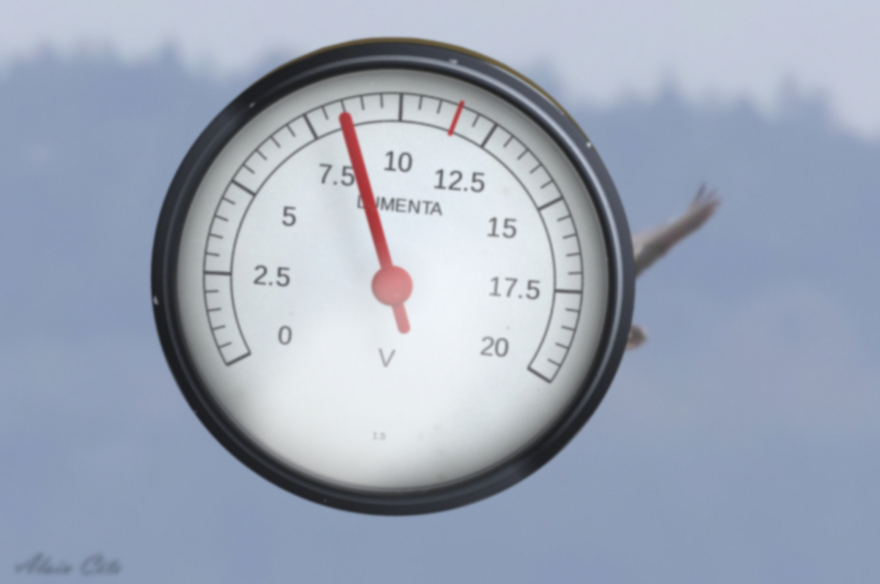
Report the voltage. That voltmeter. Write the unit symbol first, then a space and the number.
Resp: V 8.5
